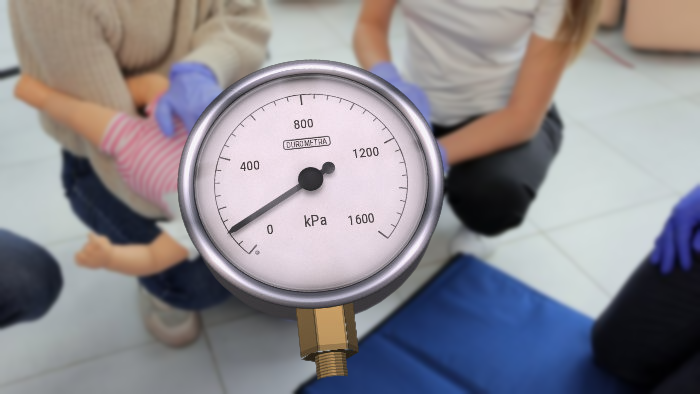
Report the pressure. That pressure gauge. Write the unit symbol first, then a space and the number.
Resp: kPa 100
